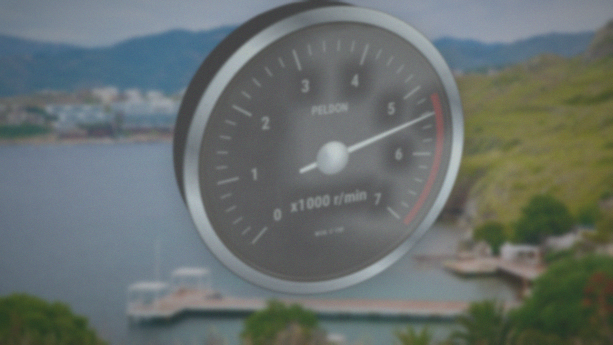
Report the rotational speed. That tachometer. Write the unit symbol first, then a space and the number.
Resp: rpm 5400
